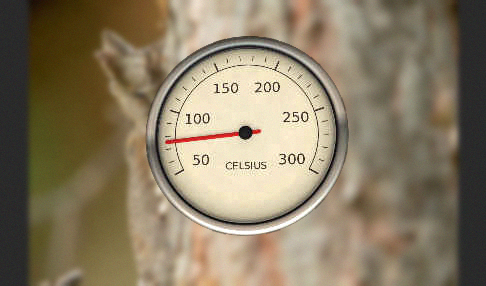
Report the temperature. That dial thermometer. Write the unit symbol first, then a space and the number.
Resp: °C 75
